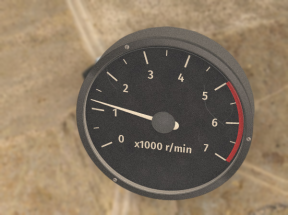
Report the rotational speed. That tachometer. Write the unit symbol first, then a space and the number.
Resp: rpm 1250
